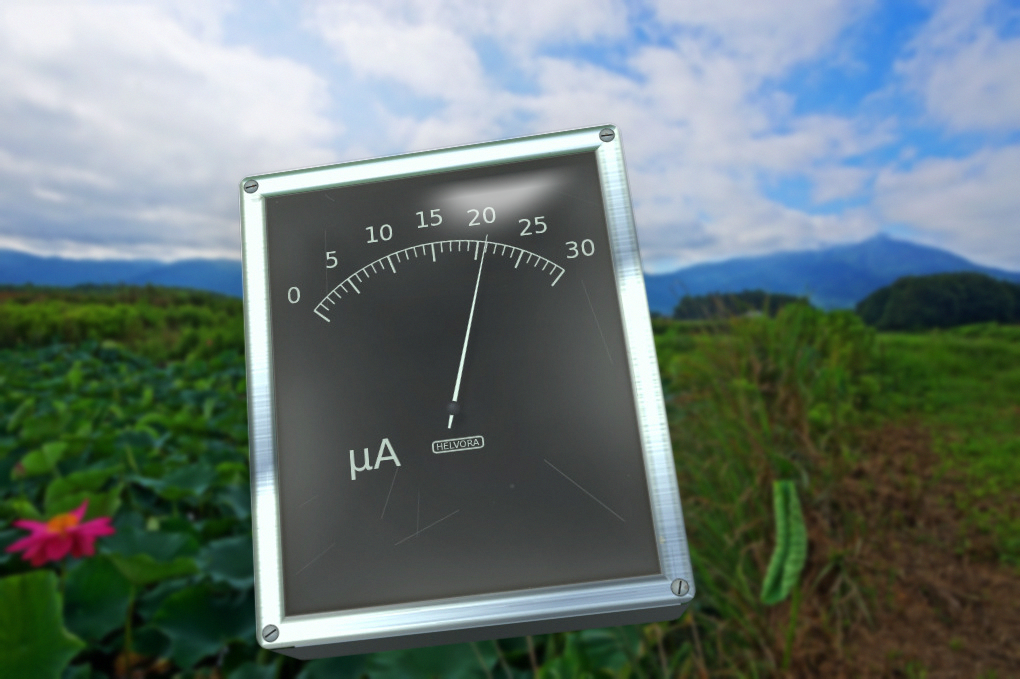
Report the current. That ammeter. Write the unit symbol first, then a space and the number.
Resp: µA 21
